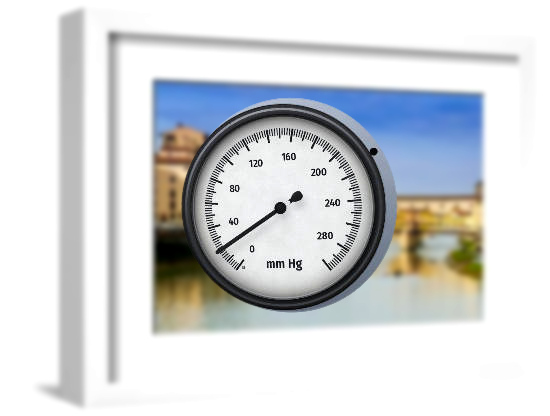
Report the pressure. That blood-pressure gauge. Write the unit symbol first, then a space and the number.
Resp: mmHg 20
